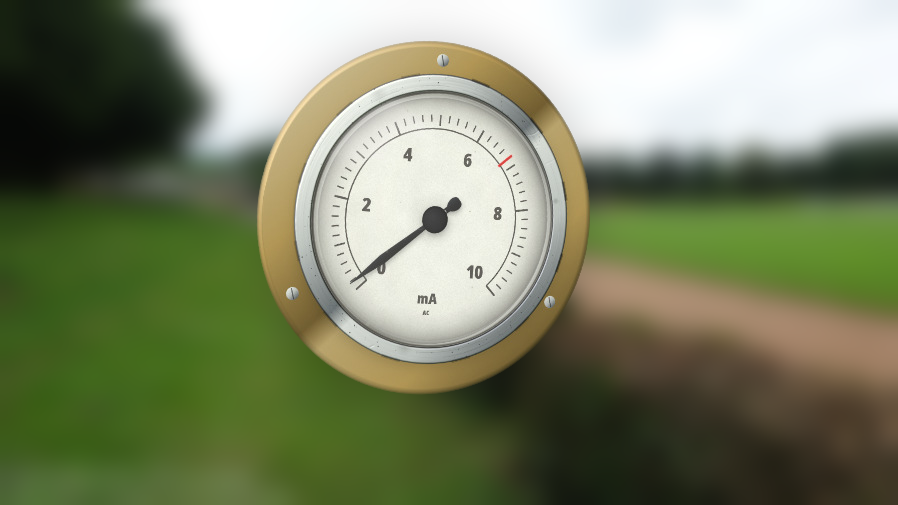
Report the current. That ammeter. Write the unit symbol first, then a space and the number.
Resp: mA 0.2
